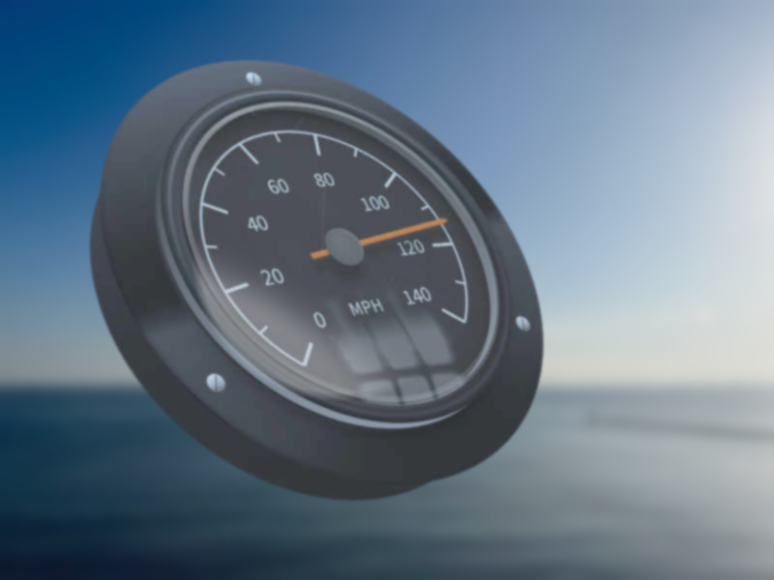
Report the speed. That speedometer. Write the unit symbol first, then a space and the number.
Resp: mph 115
